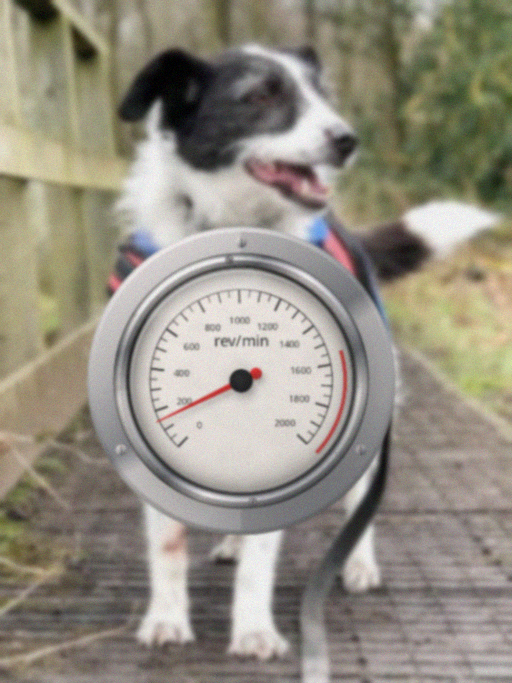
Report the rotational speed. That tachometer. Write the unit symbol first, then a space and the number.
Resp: rpm 150
